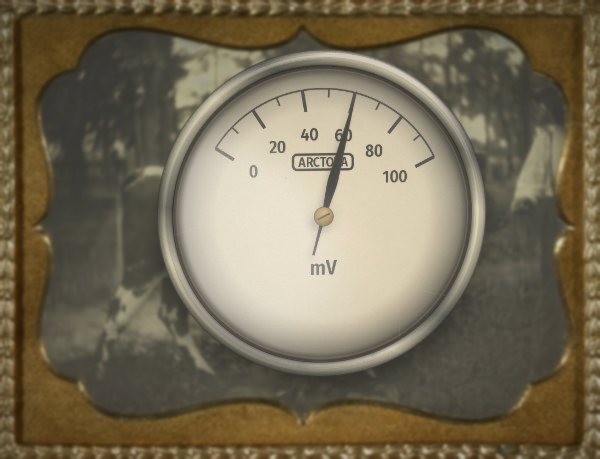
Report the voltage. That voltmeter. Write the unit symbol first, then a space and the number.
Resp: mV 60
